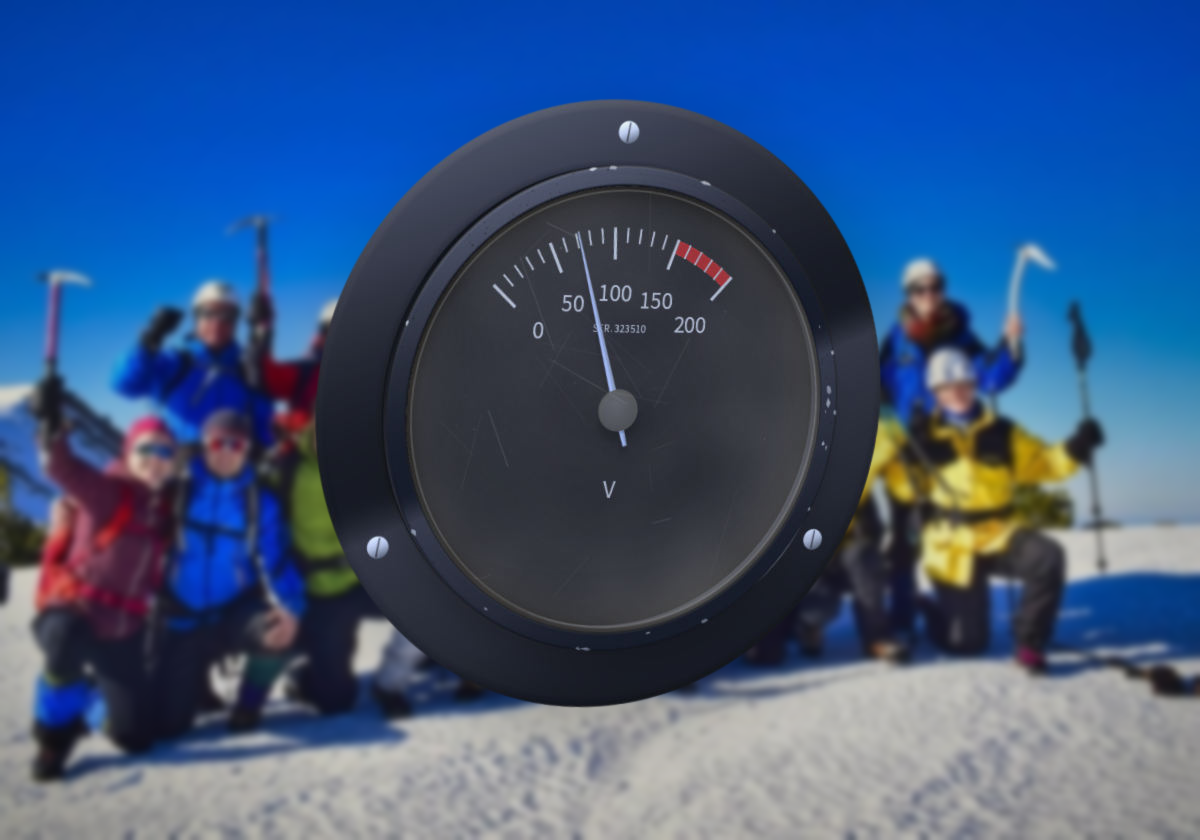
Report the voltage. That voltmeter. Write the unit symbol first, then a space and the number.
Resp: V 70
